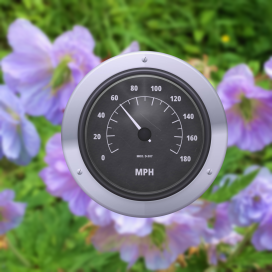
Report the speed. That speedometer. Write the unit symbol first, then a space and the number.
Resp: mph 60
